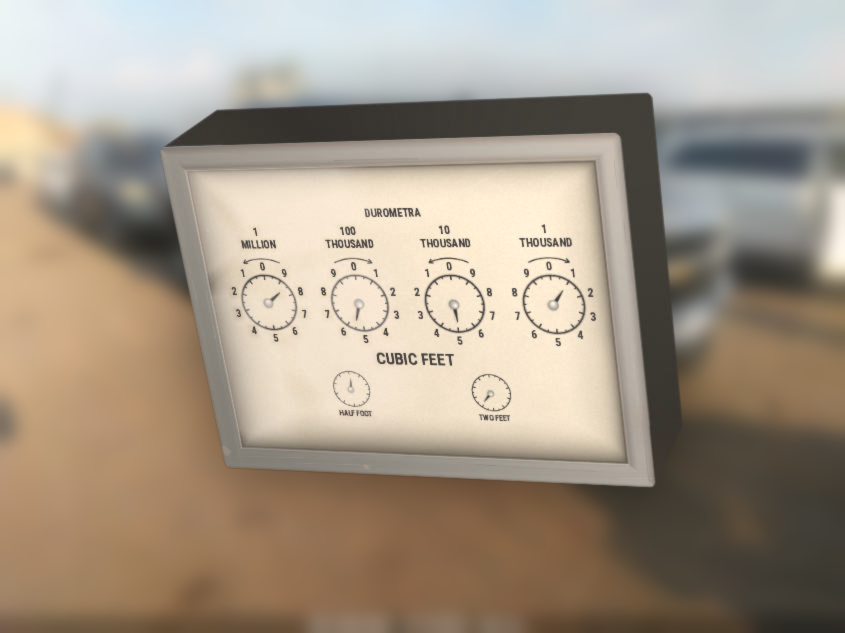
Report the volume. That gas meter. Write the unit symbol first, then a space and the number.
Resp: ft³ 855100
